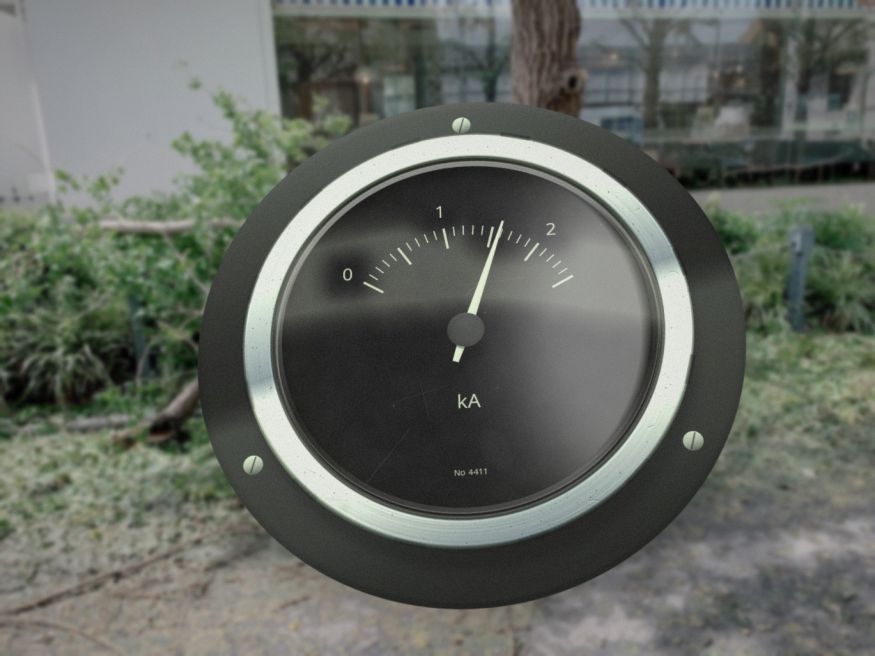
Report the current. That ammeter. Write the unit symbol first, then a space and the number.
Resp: kA 1.6
